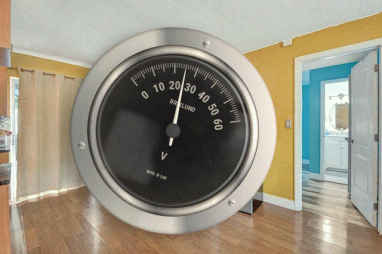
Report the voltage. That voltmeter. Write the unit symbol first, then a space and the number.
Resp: V 25
